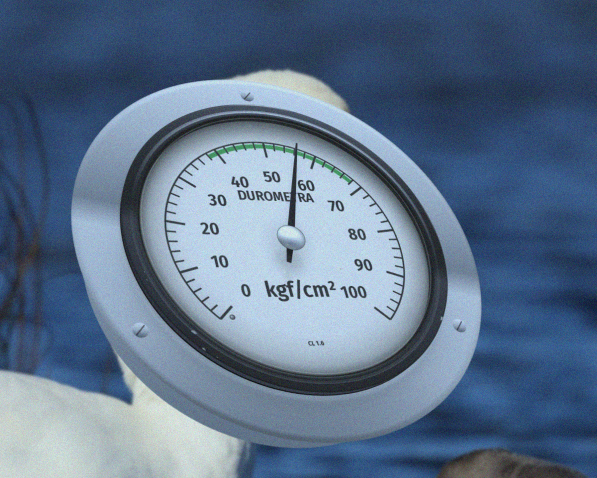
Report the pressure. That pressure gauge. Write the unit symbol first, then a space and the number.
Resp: kg/cm² 56
